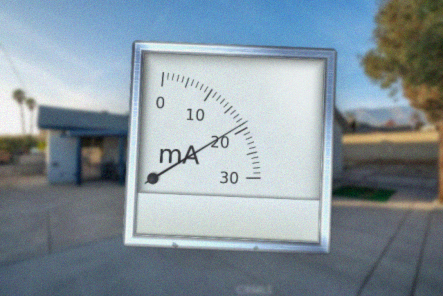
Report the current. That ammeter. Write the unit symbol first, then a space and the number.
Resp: mA 19
